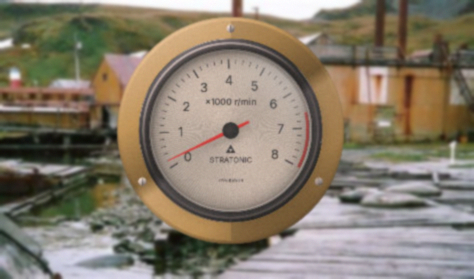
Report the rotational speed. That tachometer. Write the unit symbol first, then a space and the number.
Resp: rpm 200
